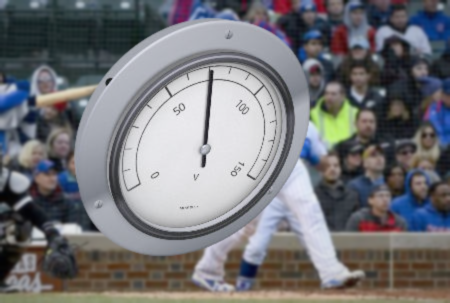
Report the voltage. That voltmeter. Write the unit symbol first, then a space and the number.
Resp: V 70
